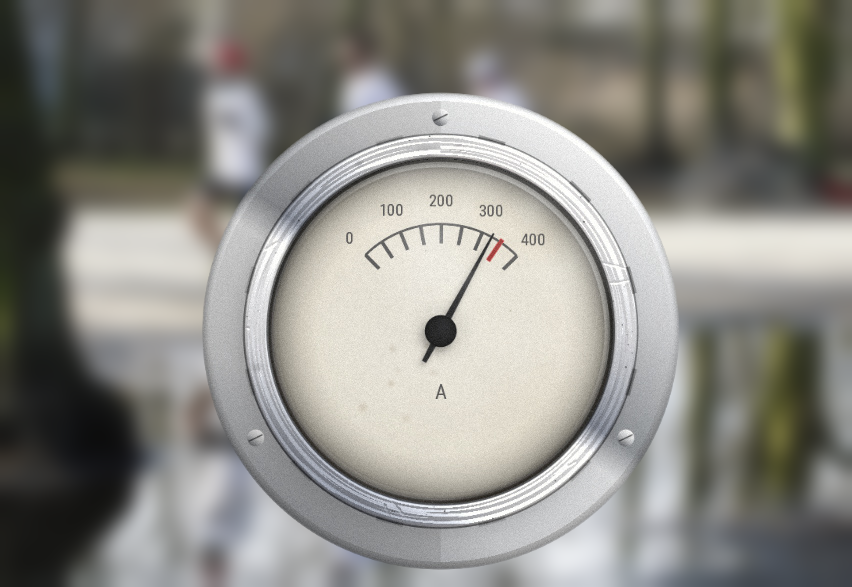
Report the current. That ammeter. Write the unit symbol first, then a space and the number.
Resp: A 325
